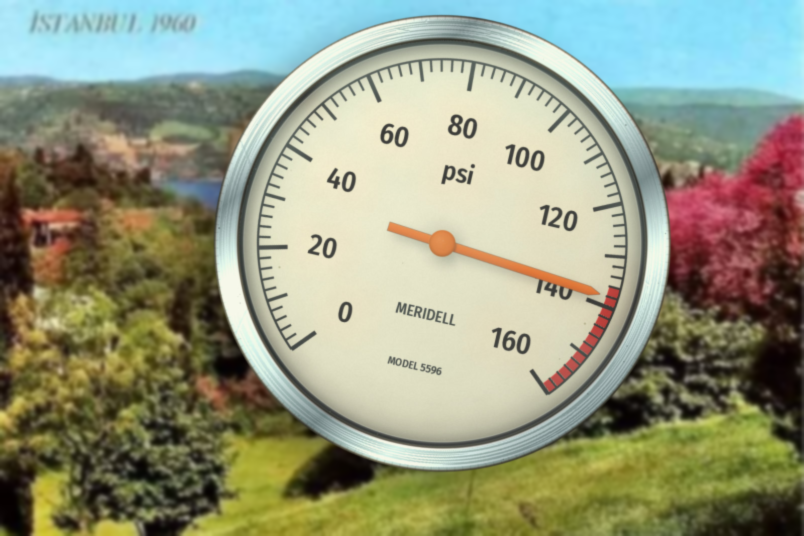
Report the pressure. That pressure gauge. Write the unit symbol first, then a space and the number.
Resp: psi 138
